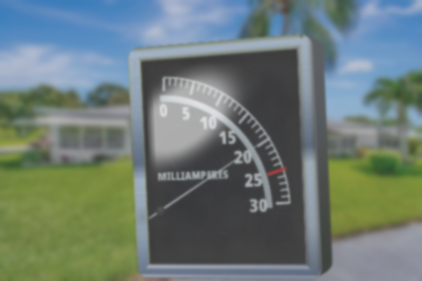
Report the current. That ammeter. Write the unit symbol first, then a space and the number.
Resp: mA 20
